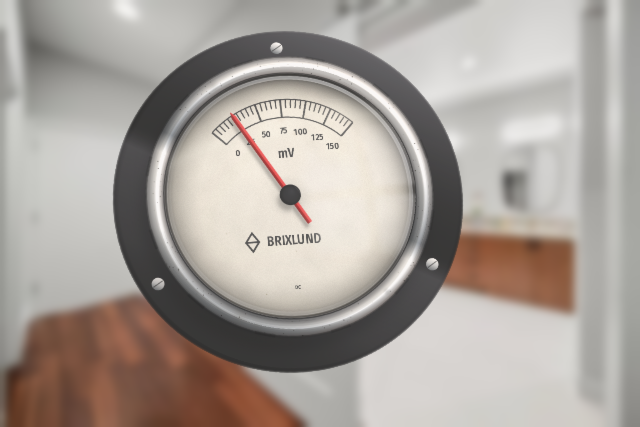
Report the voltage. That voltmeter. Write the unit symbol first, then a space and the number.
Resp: mV 25
